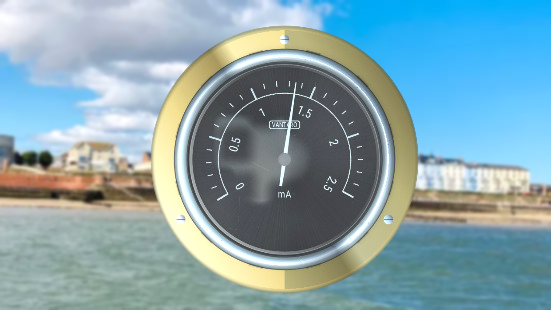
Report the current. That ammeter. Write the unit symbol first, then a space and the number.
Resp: mA 1.35
